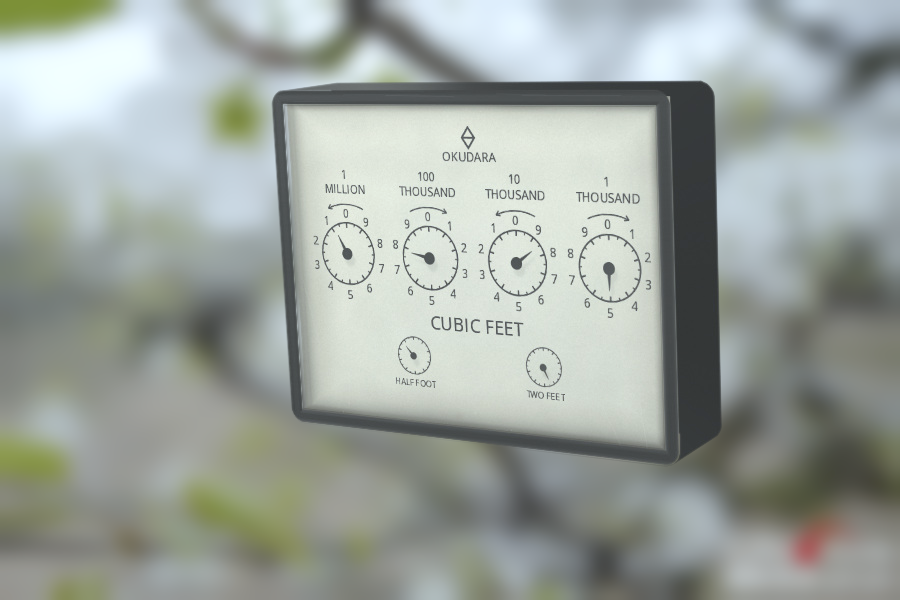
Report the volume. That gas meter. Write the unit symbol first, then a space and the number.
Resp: ft³ 78500
